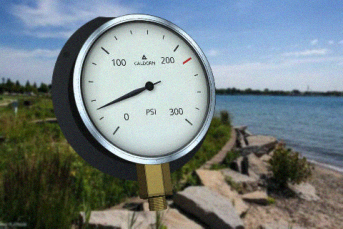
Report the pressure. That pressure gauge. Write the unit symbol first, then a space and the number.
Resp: psi 30
